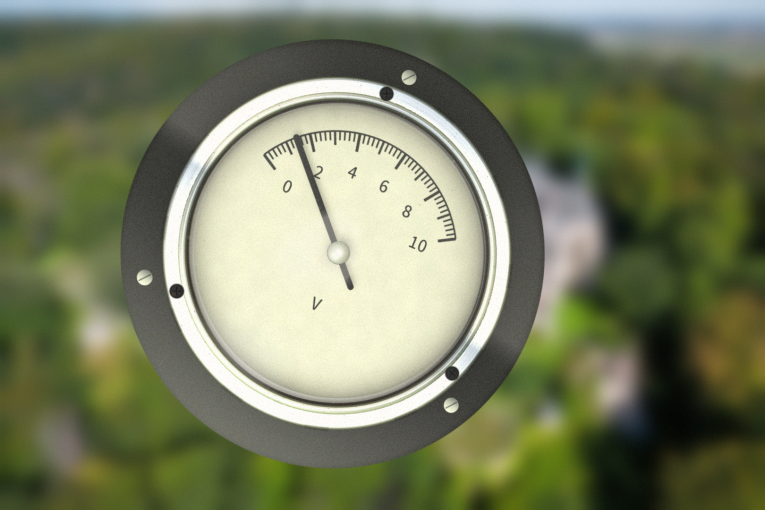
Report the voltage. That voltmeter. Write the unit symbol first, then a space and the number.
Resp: V 1.4
